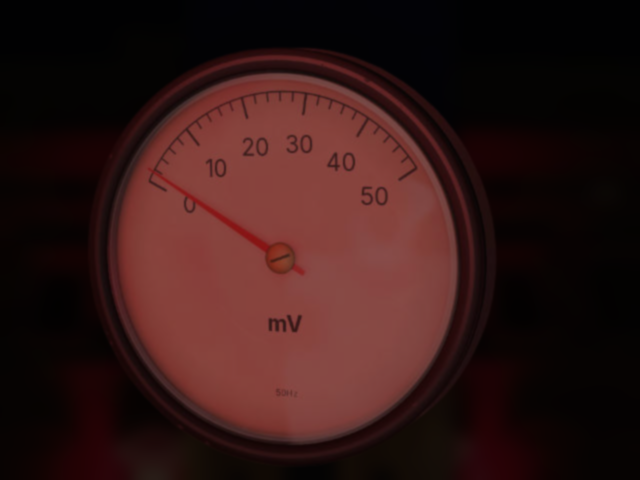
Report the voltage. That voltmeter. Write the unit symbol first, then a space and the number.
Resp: mV 2
